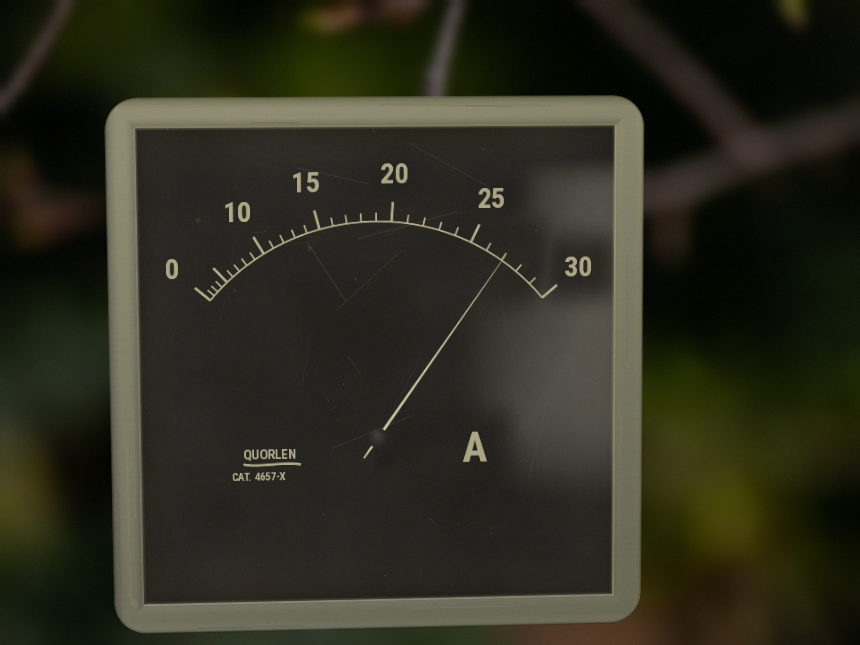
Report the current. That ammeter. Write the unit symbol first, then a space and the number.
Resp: A 27
